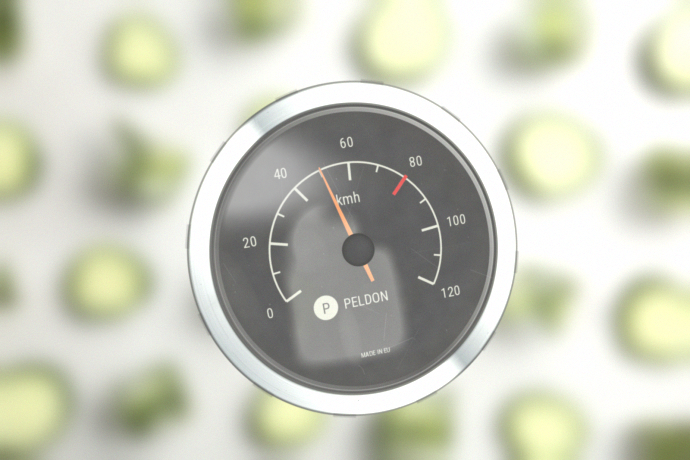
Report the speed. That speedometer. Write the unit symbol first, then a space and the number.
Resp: km/h 50
